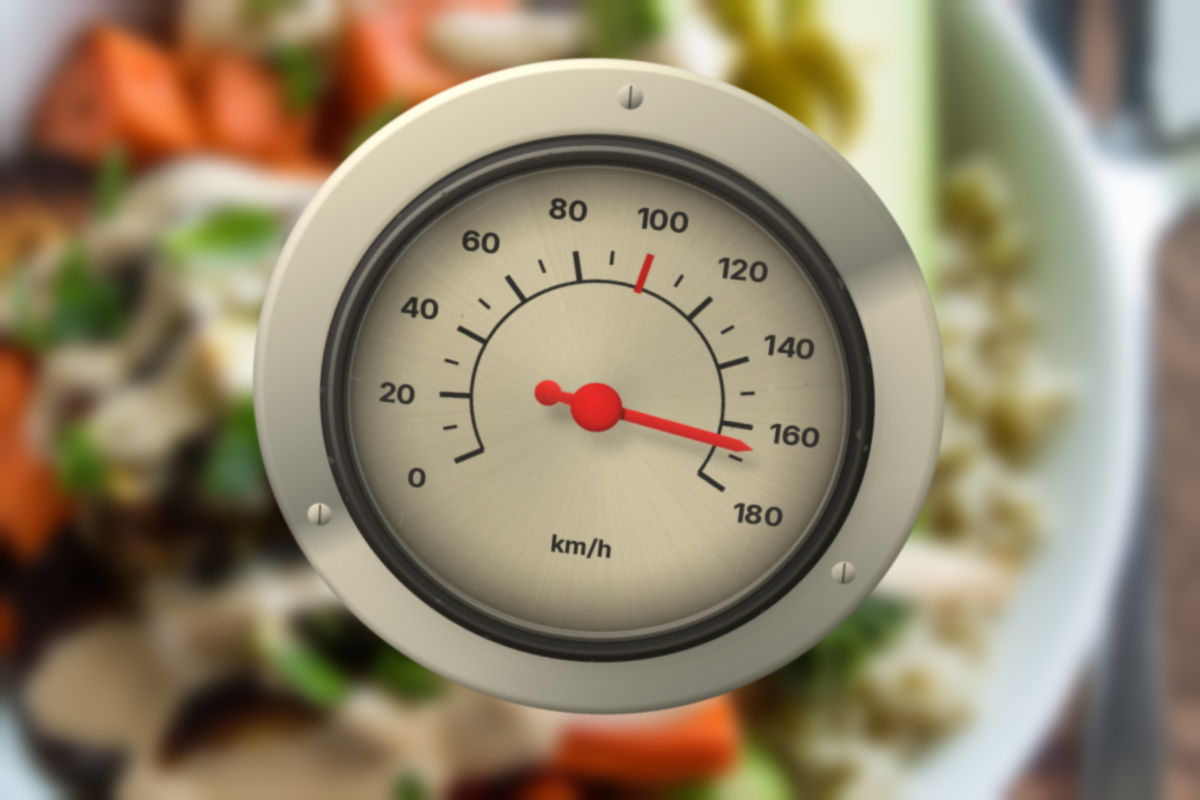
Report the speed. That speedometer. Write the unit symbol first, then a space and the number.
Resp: km/h 165
